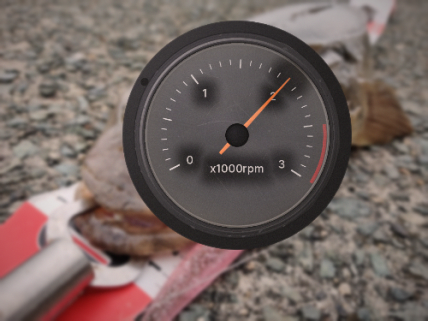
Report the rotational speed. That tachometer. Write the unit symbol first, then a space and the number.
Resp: rpm 2000
